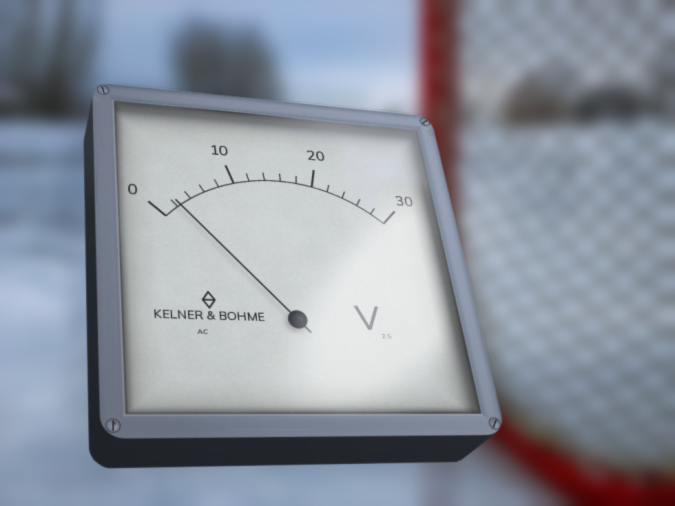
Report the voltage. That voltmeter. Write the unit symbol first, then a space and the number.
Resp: V 2
